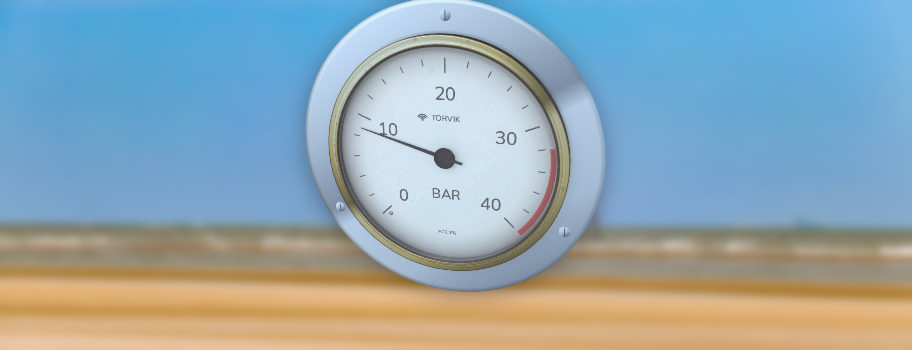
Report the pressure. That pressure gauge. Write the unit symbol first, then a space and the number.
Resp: bar 9
